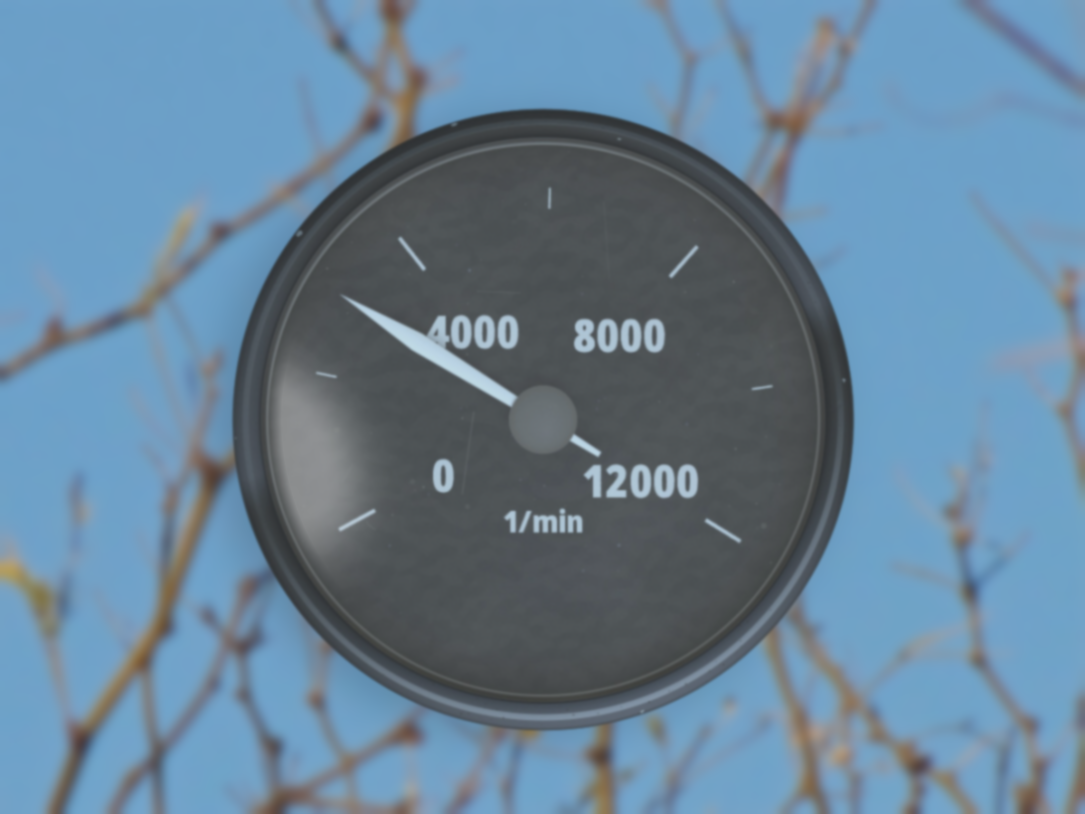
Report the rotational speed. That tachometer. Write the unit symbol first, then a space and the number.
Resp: rpm 3000
